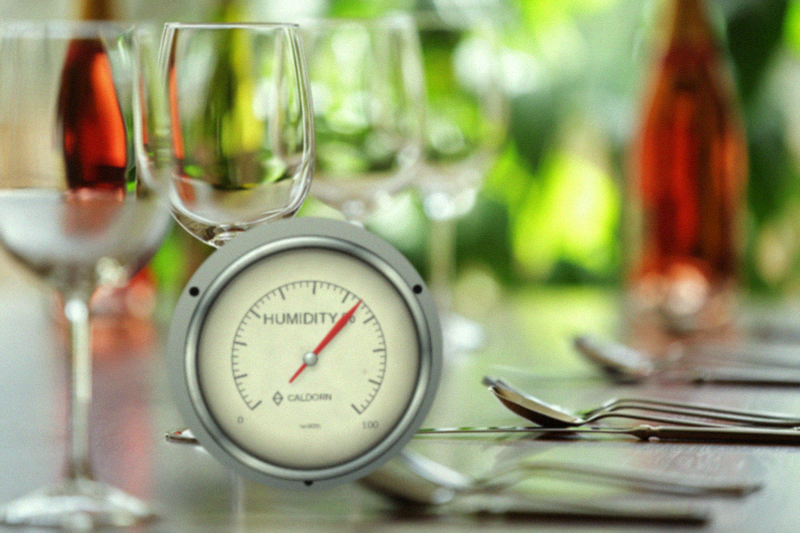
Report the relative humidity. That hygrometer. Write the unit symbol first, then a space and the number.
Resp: % 64
